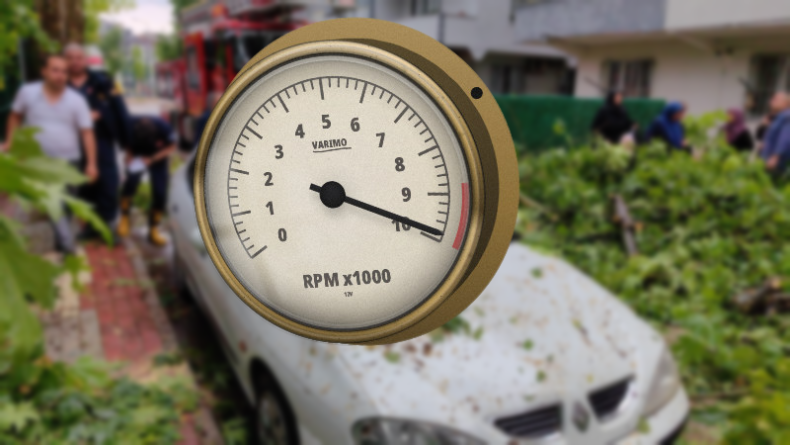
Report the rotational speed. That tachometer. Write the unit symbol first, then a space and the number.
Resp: rpm 9800
